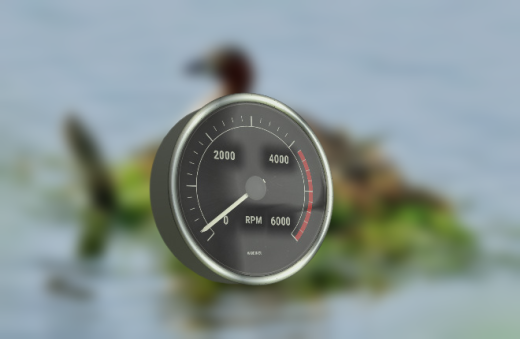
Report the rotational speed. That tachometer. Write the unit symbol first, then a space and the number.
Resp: rpm 200
